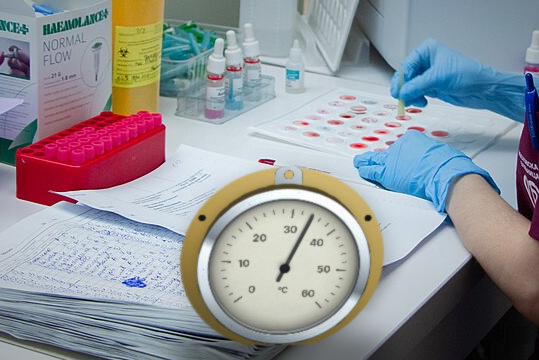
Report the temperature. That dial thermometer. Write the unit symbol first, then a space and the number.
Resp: °C 34
